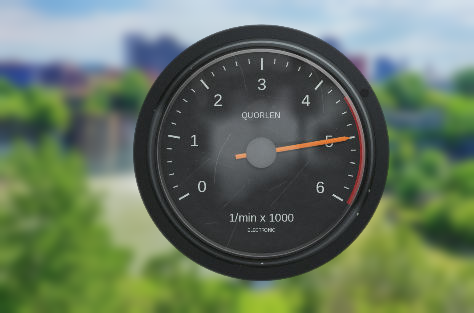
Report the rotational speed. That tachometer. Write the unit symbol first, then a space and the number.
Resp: rpm 5000
